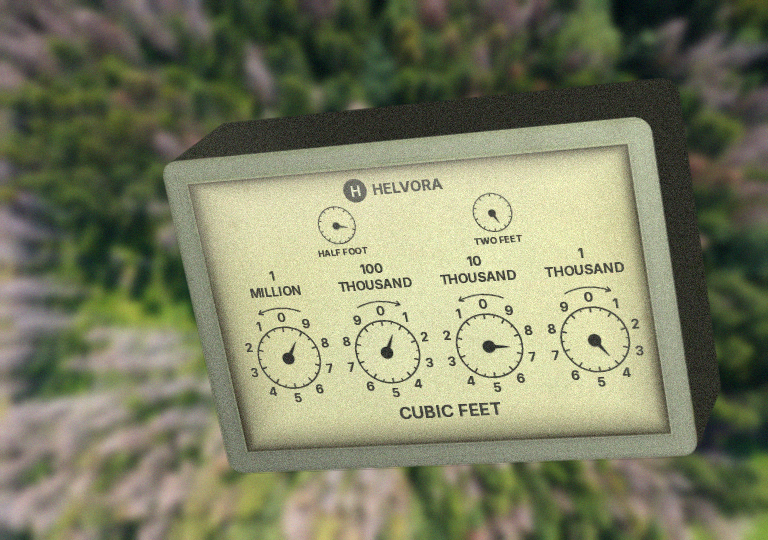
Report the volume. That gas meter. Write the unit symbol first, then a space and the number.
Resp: ft³ 907400
